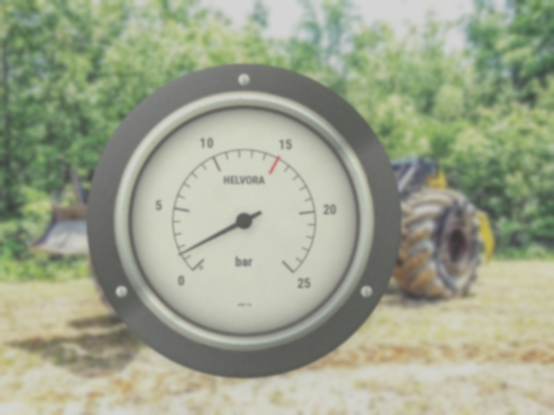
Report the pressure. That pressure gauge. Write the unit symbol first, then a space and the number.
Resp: bar 1.5
